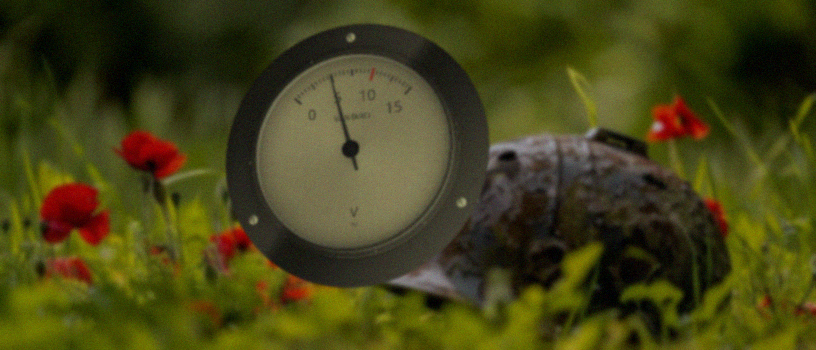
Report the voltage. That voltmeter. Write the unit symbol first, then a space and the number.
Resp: V 5
